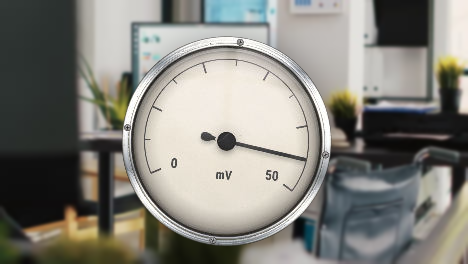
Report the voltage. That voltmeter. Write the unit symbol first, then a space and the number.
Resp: mV 45
